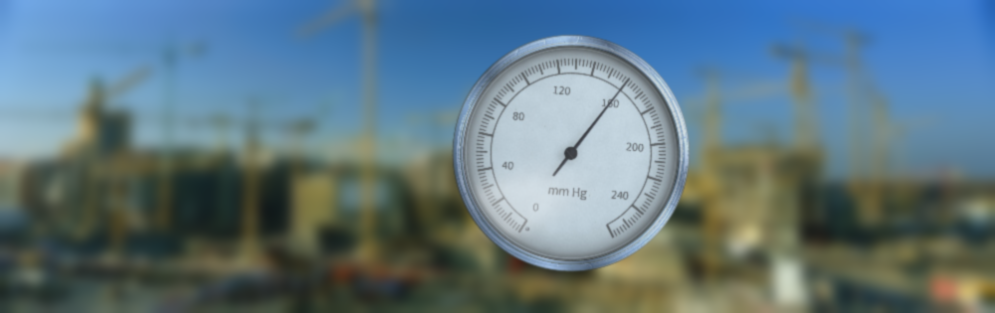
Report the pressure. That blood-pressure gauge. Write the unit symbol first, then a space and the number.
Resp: mmHg 160
